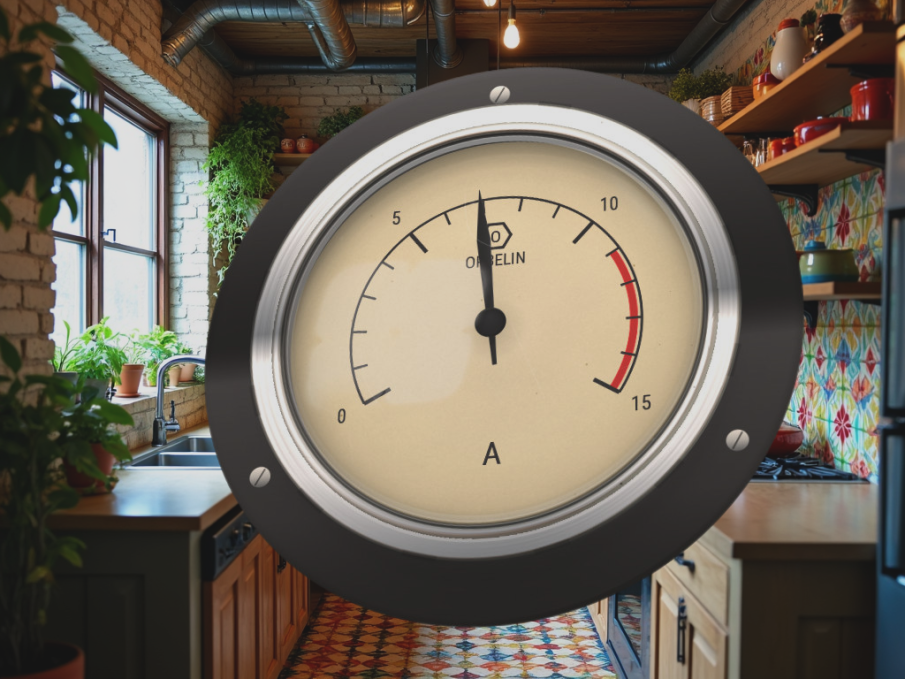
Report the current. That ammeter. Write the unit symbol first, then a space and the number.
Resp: A 7
